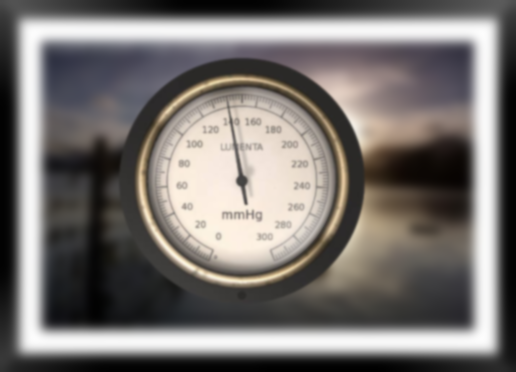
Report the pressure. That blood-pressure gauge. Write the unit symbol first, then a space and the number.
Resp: mmHg 140
